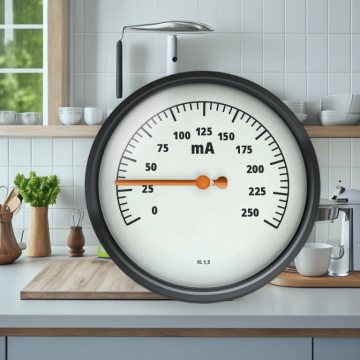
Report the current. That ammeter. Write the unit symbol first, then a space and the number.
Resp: mA 30
